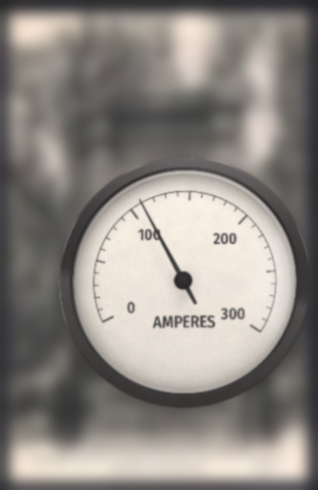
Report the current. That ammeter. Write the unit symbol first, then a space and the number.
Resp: A 110
